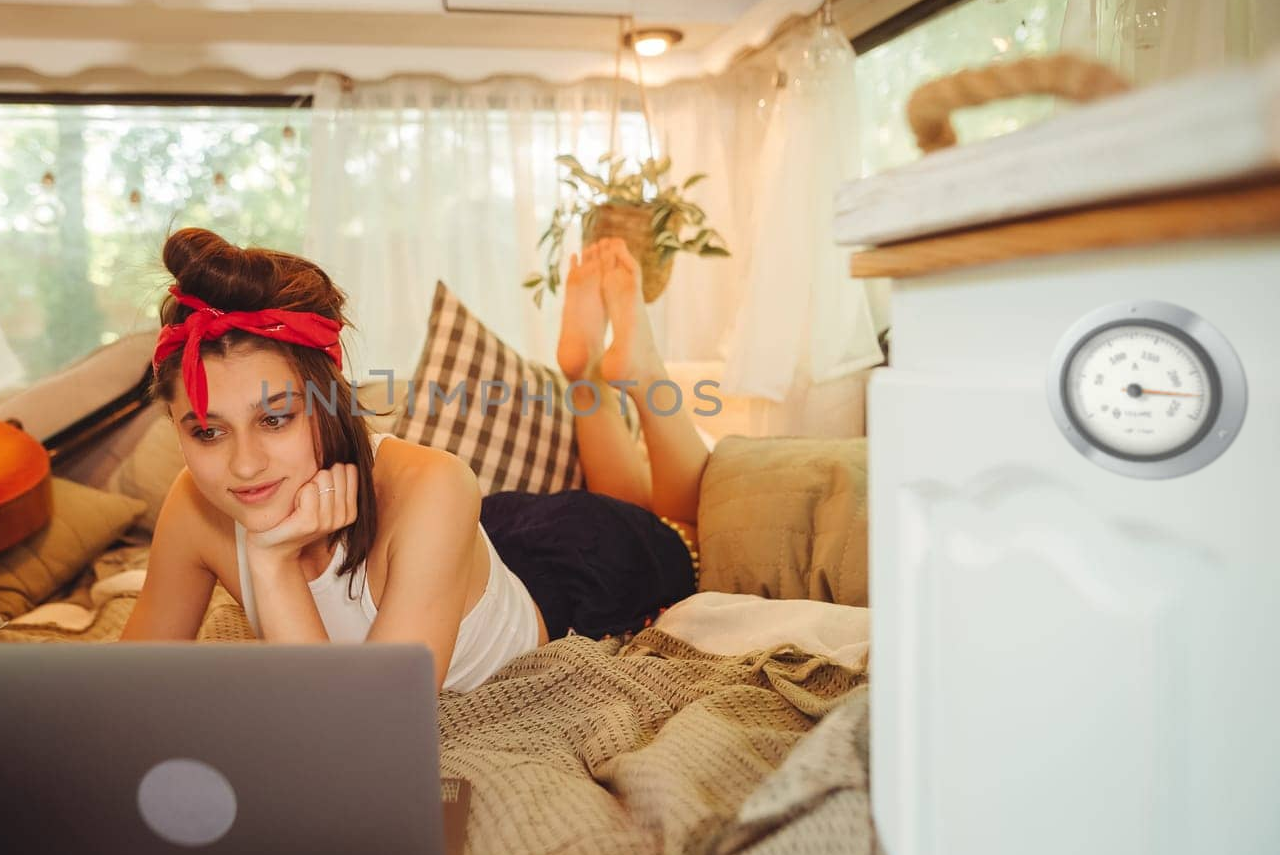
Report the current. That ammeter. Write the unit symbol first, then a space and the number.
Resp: A 225
